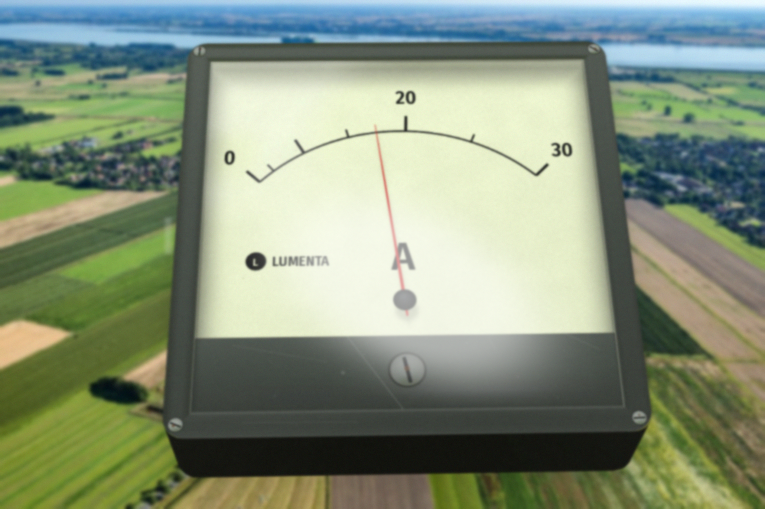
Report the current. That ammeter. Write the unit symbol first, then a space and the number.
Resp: A 17.5
